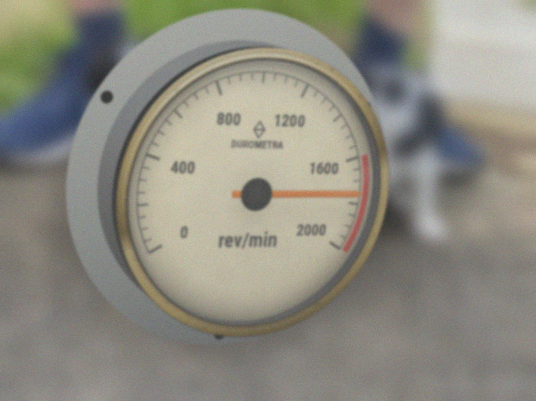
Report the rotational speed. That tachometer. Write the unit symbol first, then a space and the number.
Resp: rpm 1750
